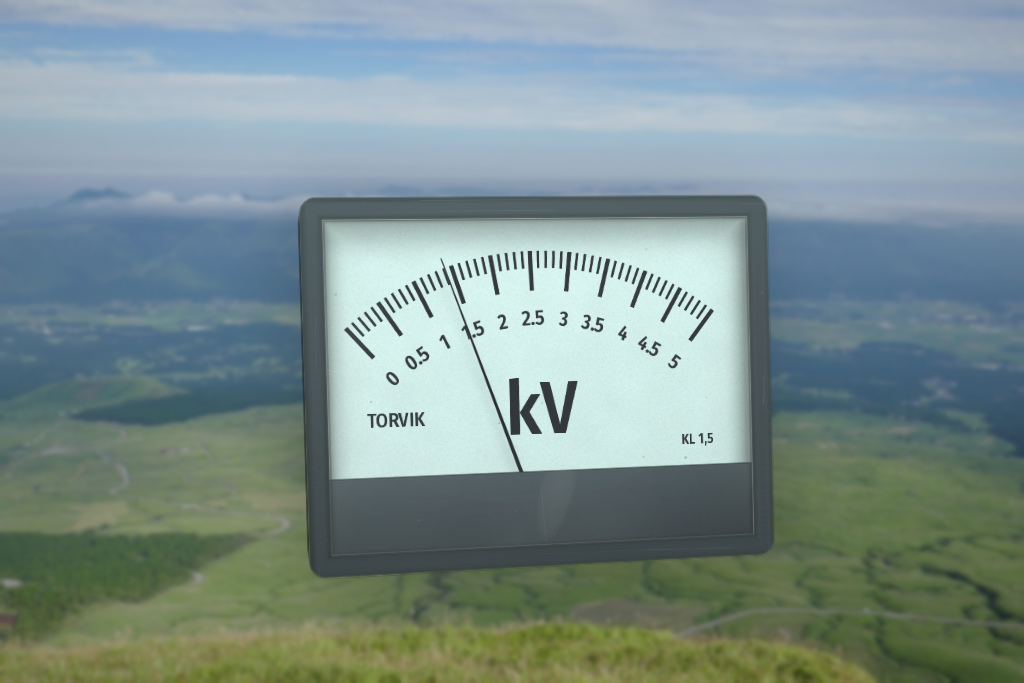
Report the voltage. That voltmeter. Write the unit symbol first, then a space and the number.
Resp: kV 1.4
